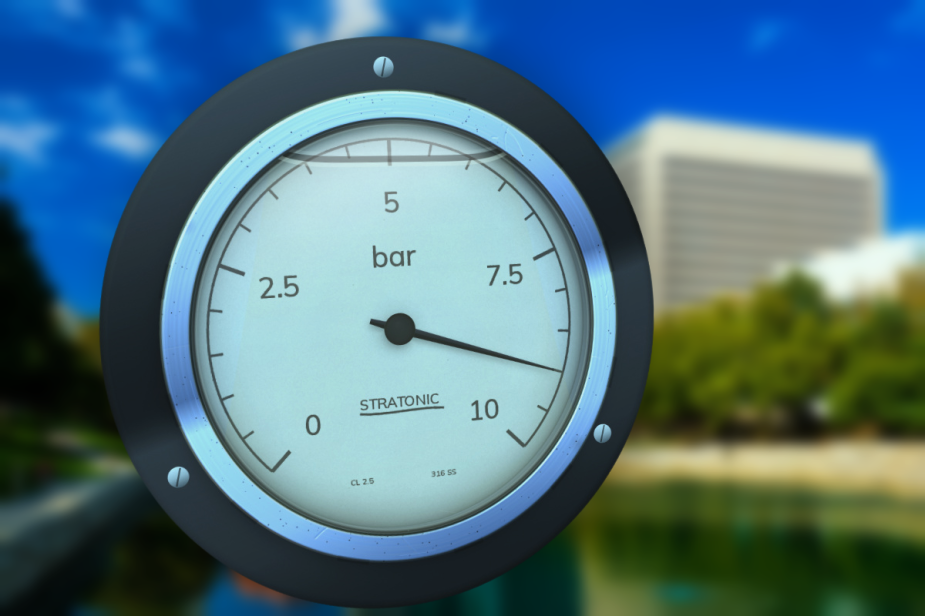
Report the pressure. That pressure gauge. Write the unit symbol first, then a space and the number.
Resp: bar 9
